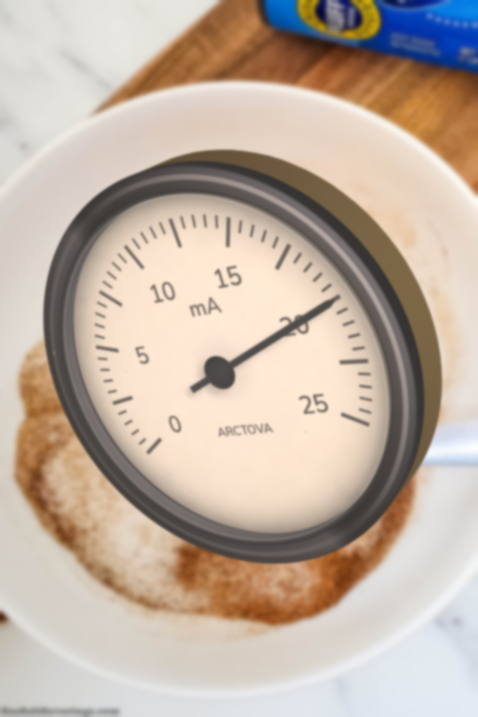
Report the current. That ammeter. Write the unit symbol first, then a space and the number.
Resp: mA 20
